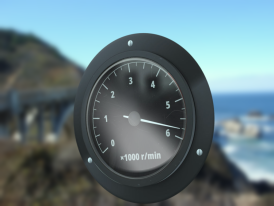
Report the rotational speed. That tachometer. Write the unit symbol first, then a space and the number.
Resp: rpm 5750
